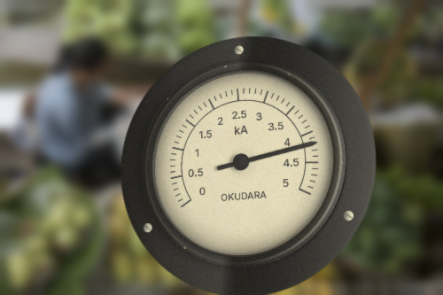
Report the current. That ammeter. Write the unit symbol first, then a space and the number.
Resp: kA 4.2
